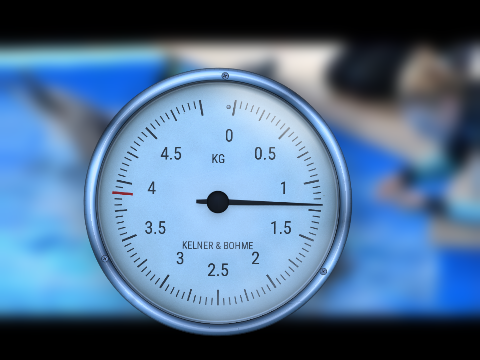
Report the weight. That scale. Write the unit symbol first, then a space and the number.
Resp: kg 1.2
